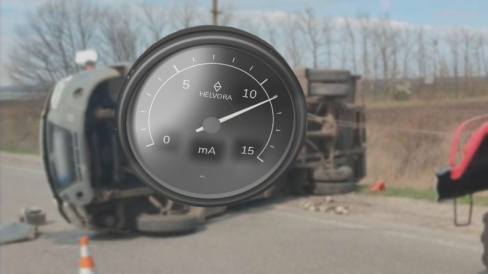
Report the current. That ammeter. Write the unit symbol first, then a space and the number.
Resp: mA 11
